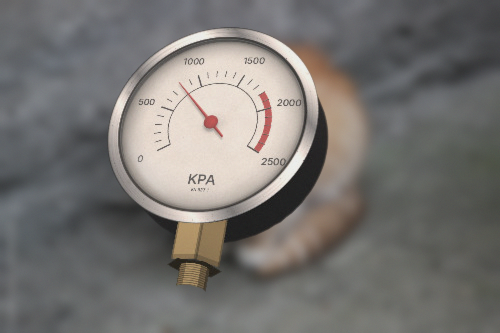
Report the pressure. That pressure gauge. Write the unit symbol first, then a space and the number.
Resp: kPa 800
